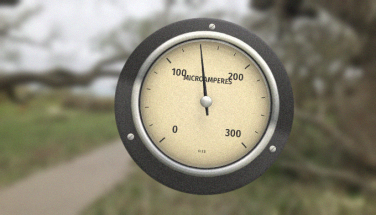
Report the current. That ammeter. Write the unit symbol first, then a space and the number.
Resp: µA 140
